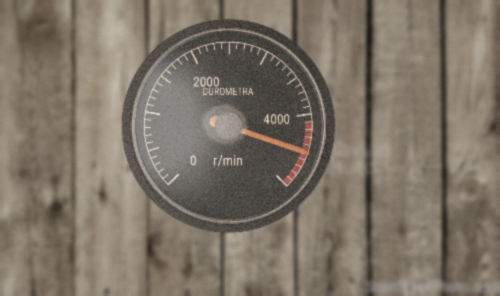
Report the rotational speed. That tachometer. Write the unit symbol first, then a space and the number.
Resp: rpm 4500
